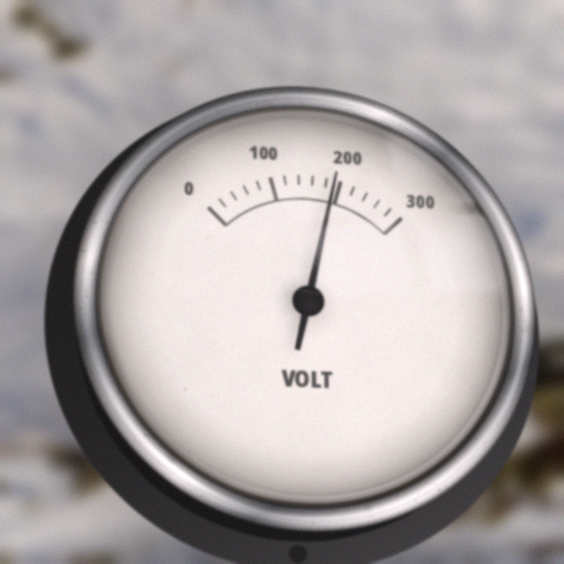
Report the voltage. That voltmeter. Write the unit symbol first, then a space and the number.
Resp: V 190
